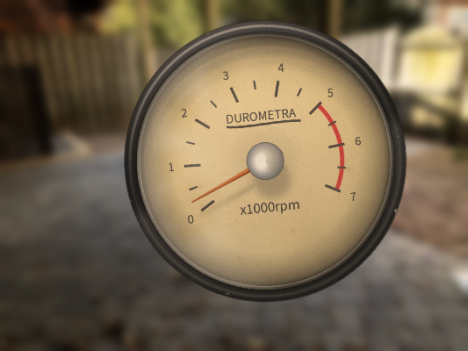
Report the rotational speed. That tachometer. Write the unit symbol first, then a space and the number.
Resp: rpm 250
